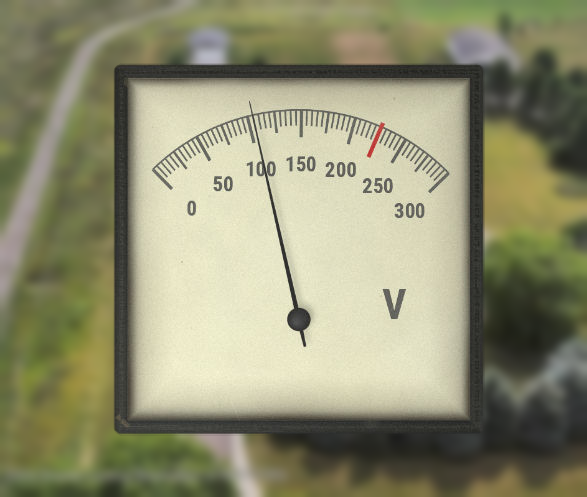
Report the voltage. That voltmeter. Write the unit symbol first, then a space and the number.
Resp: V 105
